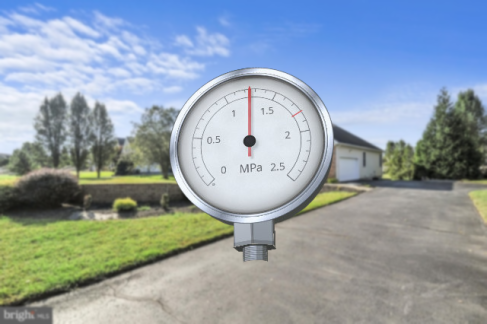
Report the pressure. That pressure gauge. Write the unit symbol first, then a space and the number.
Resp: MPa 1.25
